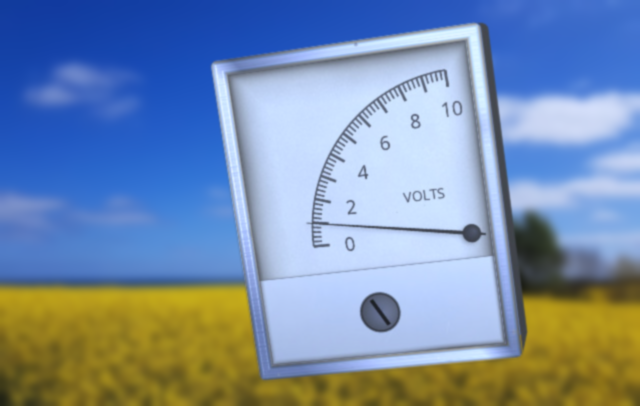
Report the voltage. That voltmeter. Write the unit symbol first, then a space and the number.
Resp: V 1
